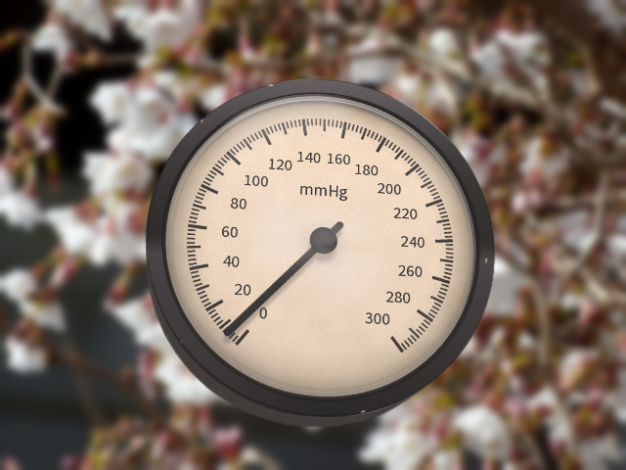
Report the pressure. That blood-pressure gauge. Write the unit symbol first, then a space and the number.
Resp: mmHg 6
